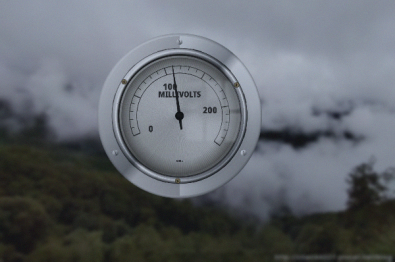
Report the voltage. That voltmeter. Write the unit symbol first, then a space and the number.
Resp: mV 110
